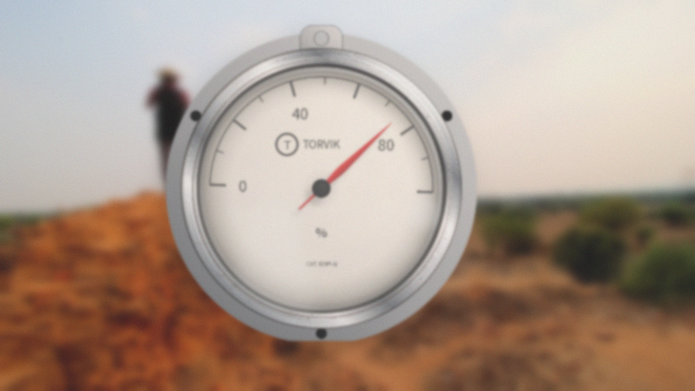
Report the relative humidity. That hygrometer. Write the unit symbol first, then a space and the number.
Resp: % 75
